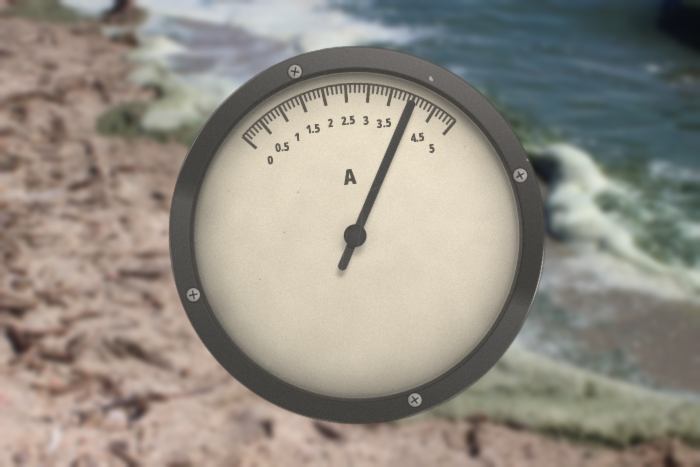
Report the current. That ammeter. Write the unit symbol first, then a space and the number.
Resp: A 4
